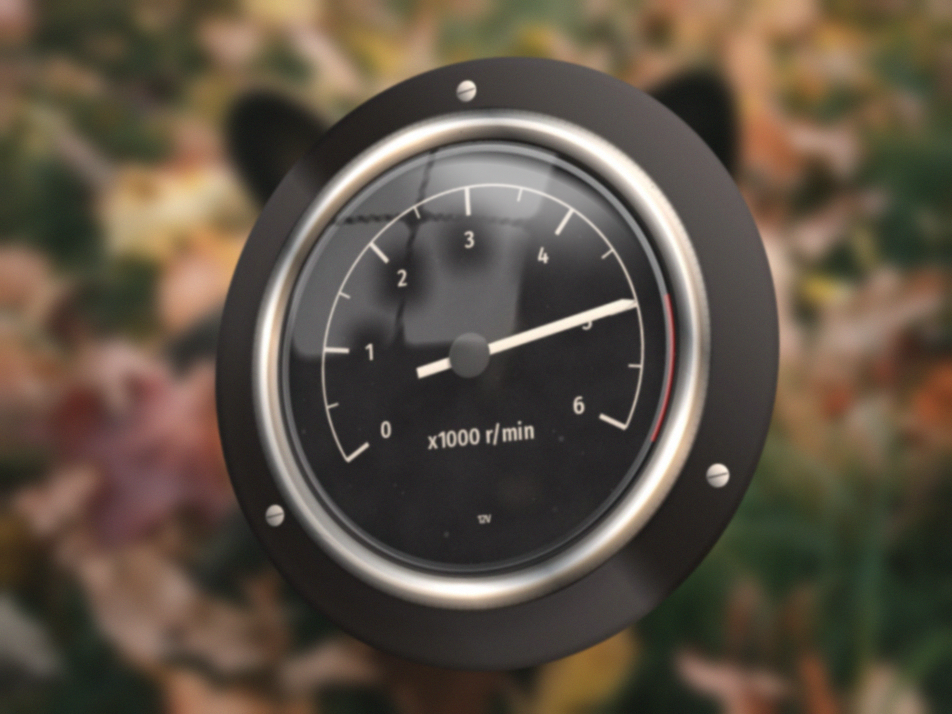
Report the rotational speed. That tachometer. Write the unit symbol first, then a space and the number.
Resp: rpm 5000
